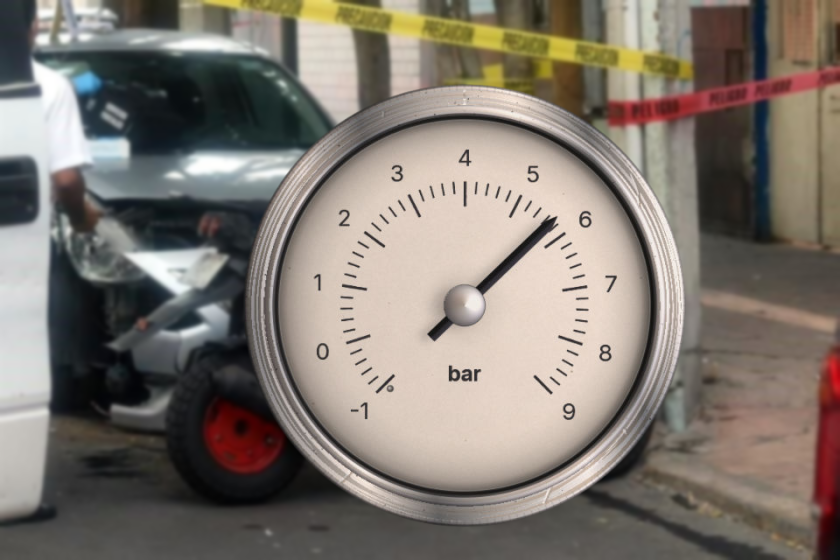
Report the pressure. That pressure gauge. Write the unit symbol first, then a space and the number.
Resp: bar 5.7
